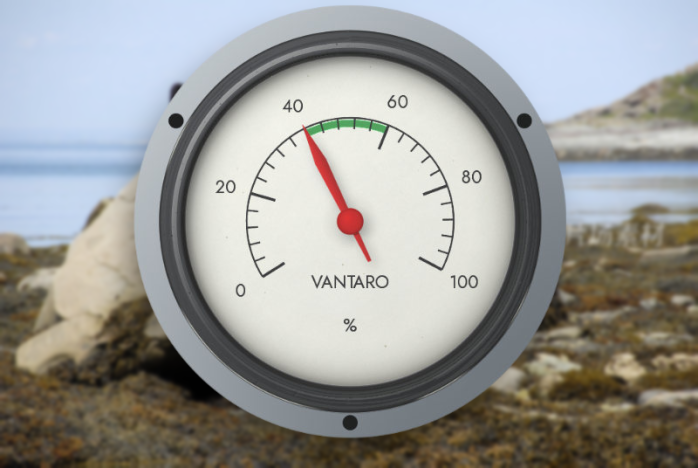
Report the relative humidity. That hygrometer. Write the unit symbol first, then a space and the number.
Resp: % 40
